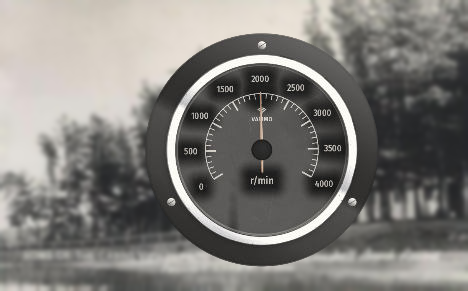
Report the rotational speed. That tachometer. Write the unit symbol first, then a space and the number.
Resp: rpm 2000
